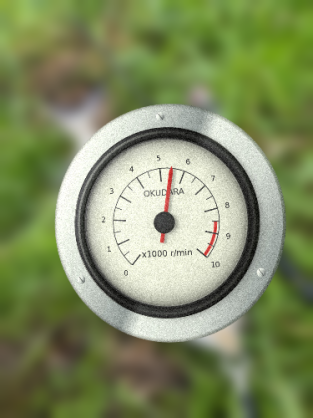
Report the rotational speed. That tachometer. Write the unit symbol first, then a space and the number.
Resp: rpm 5500
